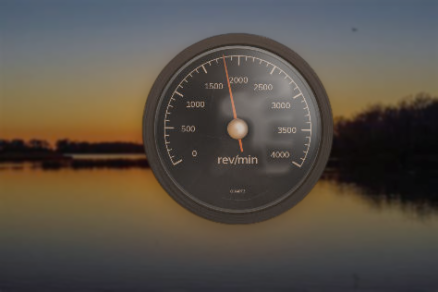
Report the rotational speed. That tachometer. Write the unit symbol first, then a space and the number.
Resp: rpm 1800
